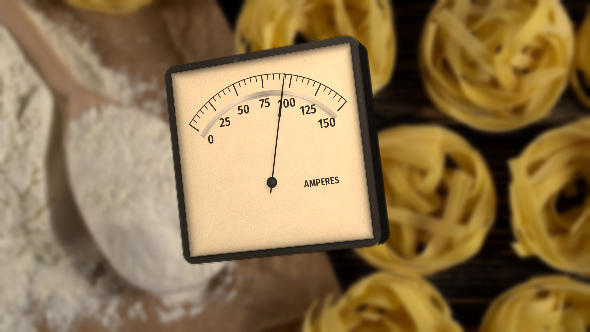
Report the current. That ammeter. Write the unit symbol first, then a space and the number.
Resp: A 95
